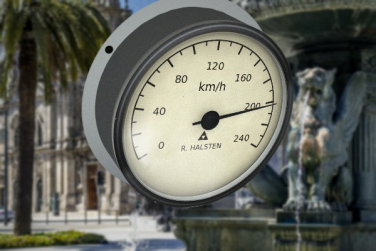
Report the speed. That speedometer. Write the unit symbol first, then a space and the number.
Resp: km/h 200
